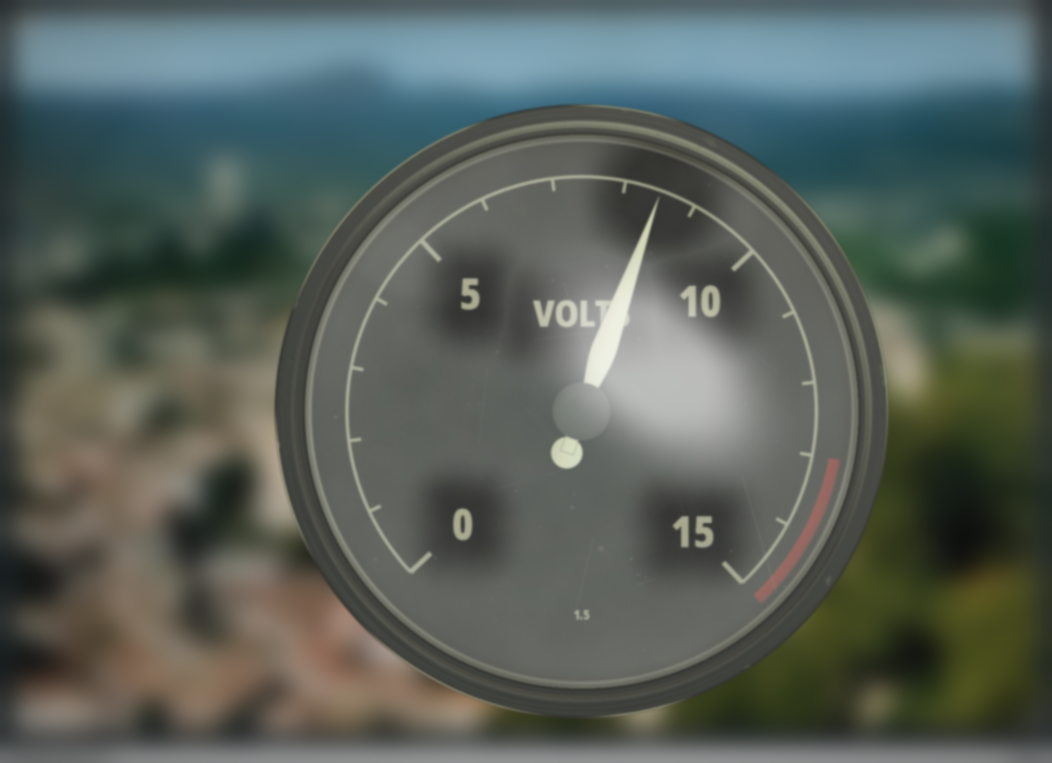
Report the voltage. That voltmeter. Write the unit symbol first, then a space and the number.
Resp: V 8.5
